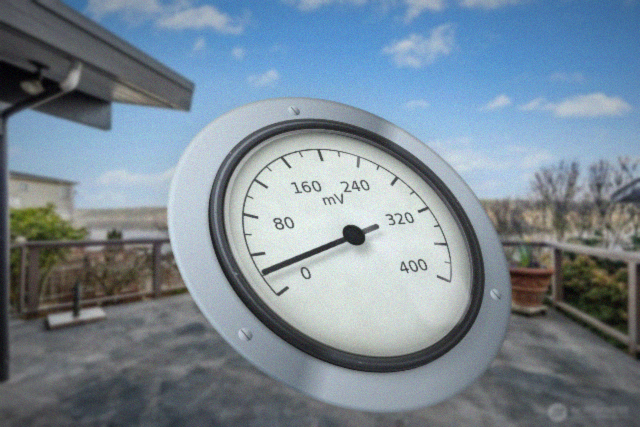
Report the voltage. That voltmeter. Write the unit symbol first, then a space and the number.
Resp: mV 20
